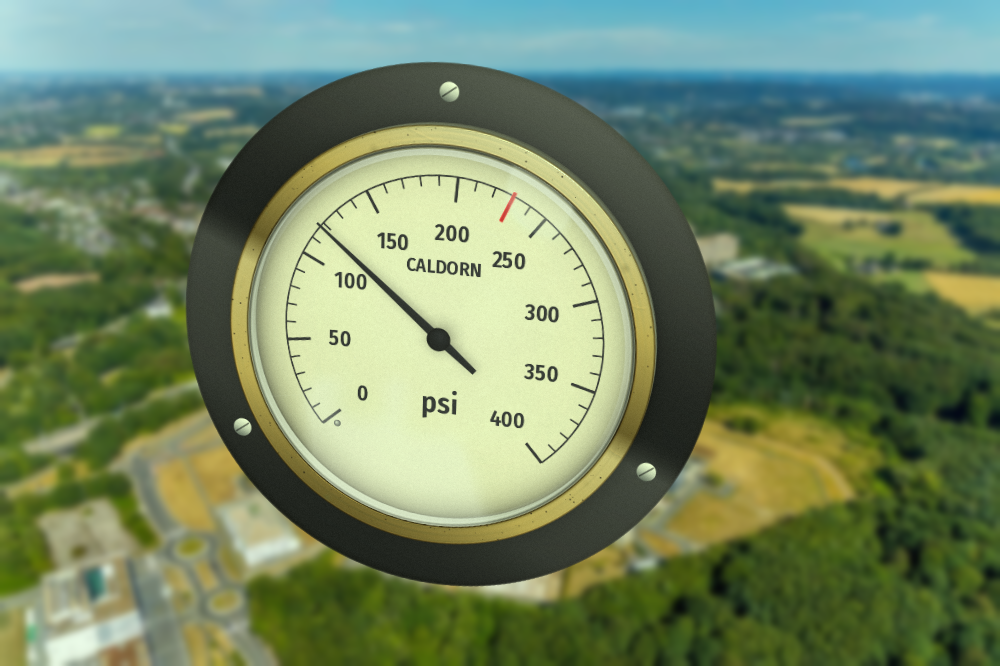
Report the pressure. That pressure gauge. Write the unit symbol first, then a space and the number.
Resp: psi 120
